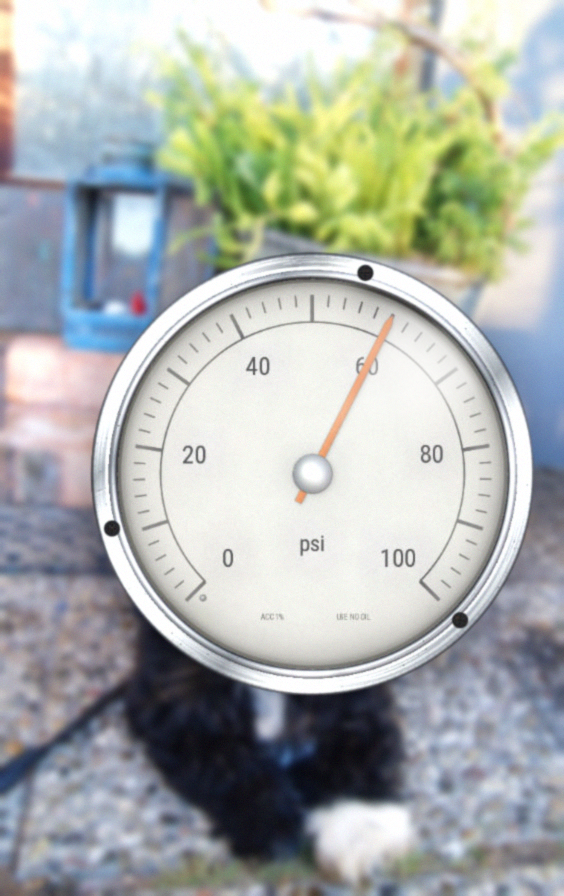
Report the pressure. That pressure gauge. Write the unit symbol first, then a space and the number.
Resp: psi 60
